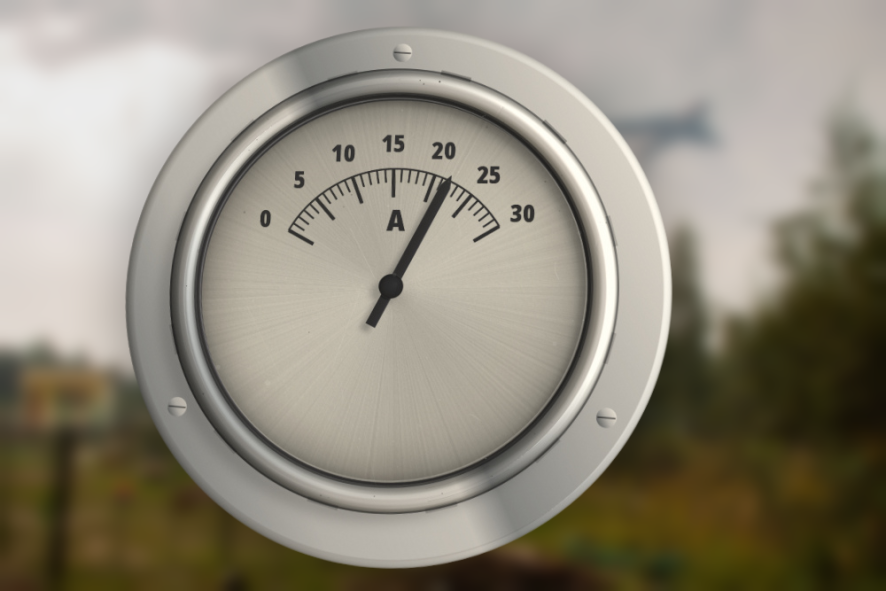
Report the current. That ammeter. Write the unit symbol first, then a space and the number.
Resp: A 22
